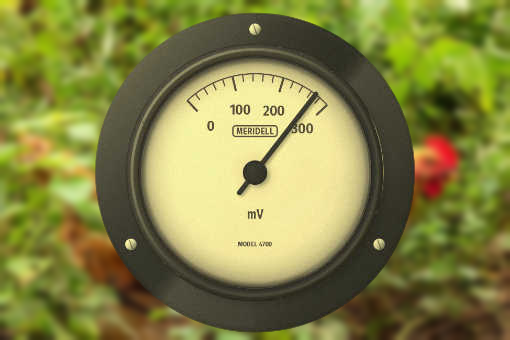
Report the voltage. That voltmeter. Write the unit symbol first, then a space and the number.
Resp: mV 270
